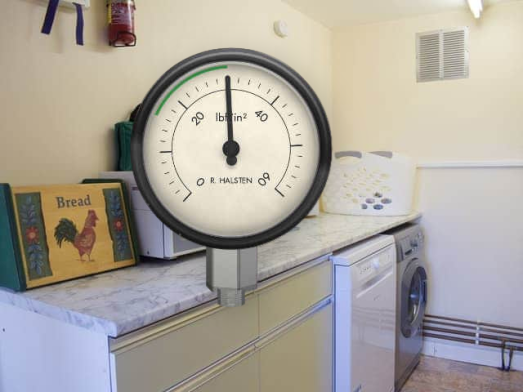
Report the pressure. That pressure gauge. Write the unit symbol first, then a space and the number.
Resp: psi 30
